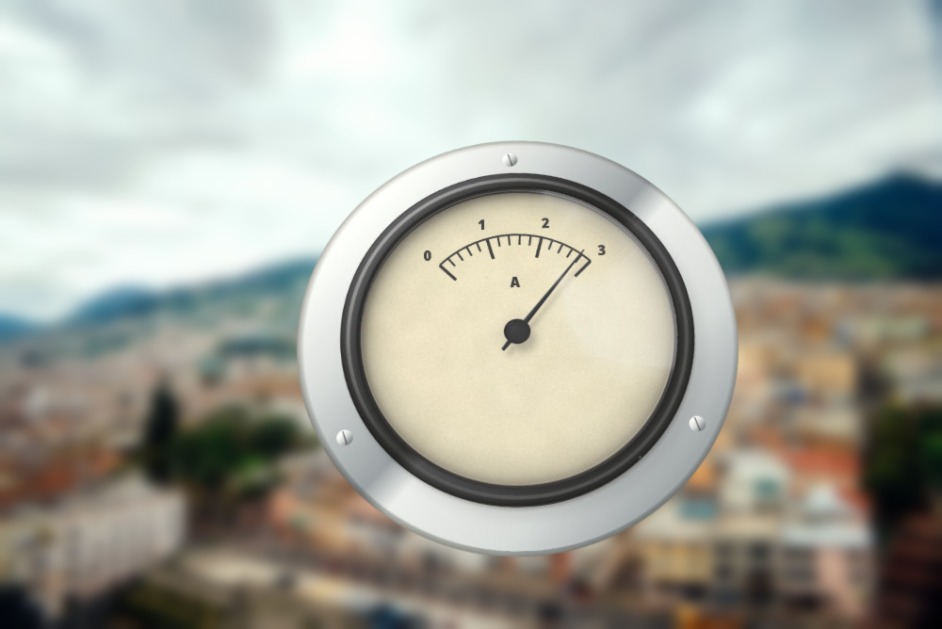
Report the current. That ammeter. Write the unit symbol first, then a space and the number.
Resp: A 2.8
